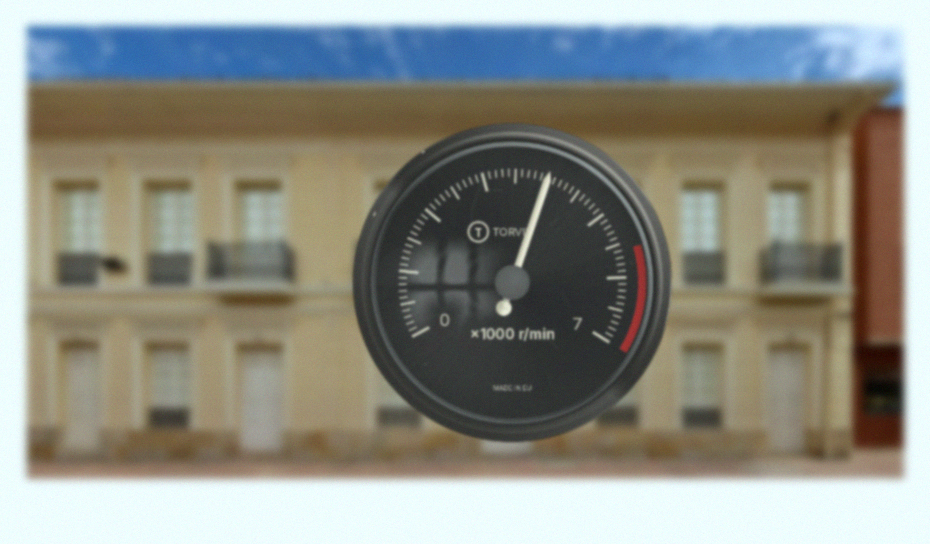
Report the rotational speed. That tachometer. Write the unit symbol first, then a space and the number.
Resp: rpm 4000
